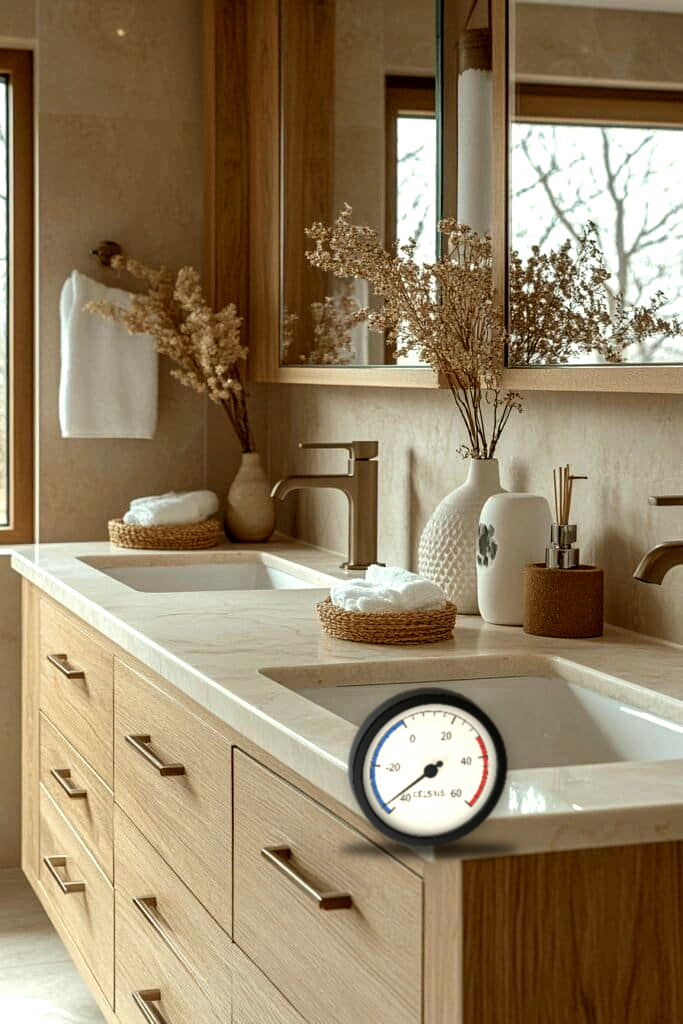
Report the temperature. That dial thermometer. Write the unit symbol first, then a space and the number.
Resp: °C -36
